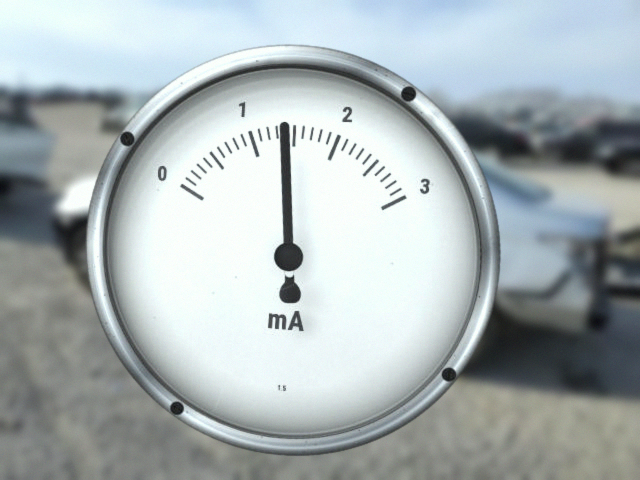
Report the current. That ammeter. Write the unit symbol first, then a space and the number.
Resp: mA 1.4
